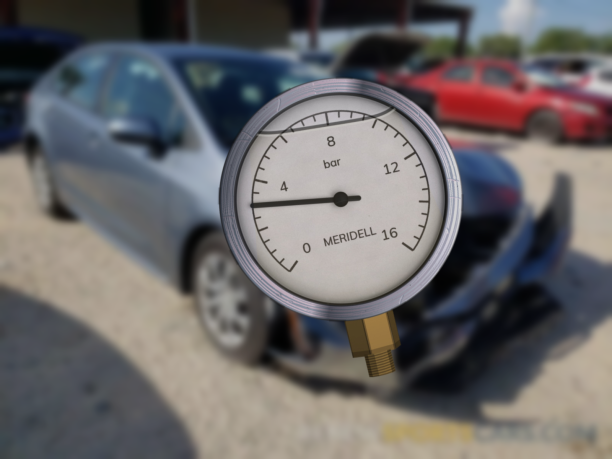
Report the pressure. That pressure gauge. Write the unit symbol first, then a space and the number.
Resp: bar 3
